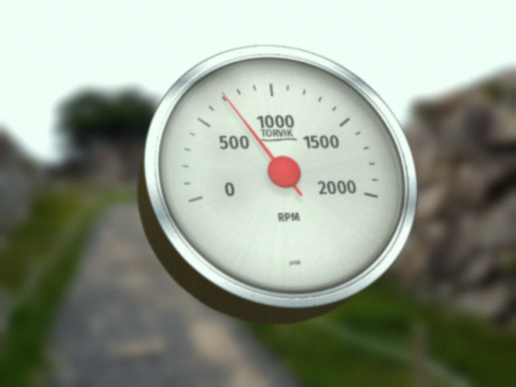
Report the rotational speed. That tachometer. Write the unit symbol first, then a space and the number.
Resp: rpm 700
